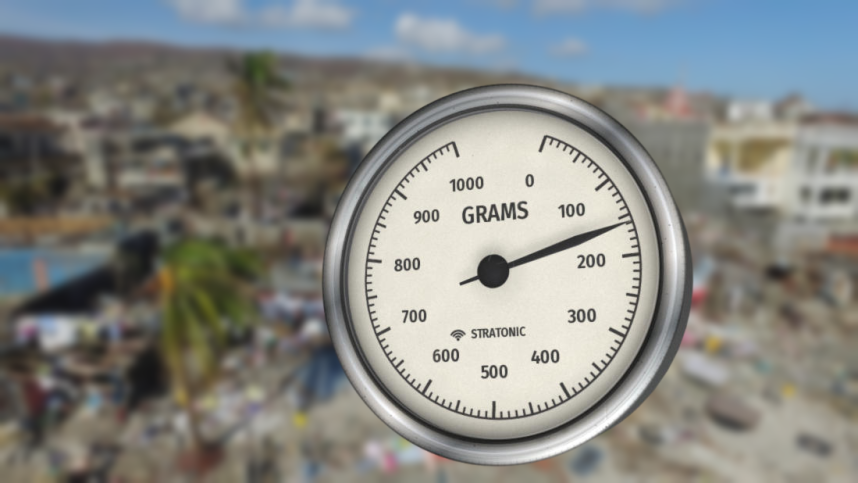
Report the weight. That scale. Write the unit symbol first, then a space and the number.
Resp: g 160
